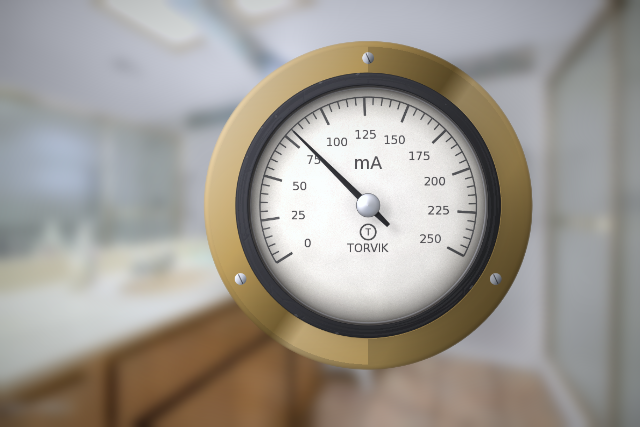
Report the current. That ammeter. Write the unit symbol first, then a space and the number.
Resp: mA 80
